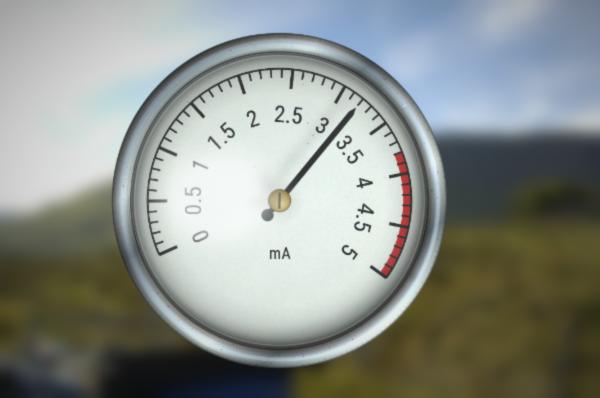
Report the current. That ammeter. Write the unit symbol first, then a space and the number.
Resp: mA 3.2
